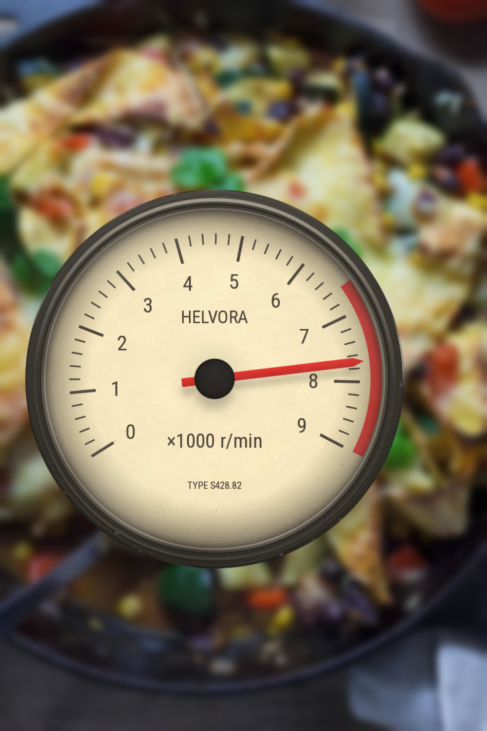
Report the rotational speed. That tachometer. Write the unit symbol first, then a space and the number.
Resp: rpm 7700
